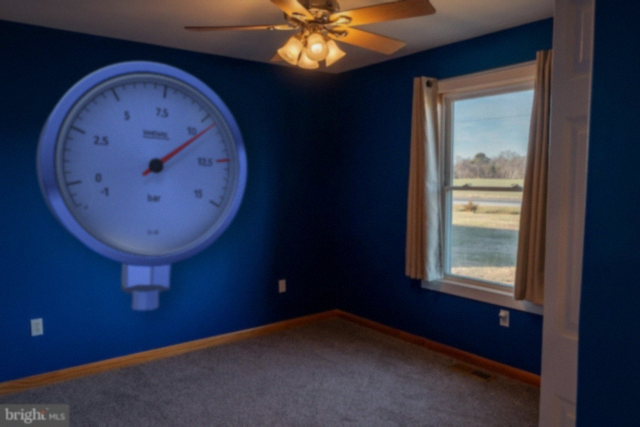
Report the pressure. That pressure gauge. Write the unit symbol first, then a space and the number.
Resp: bar 10.5
